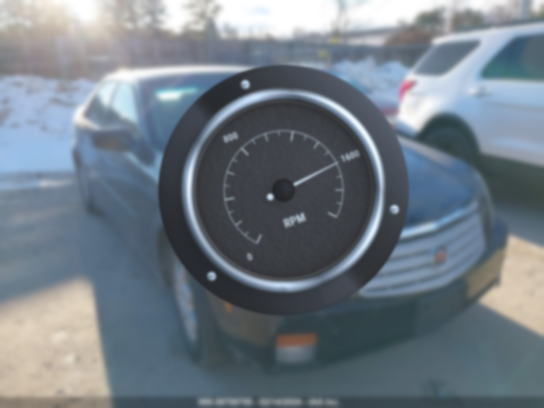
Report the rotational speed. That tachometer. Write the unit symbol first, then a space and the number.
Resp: rpm 1600
